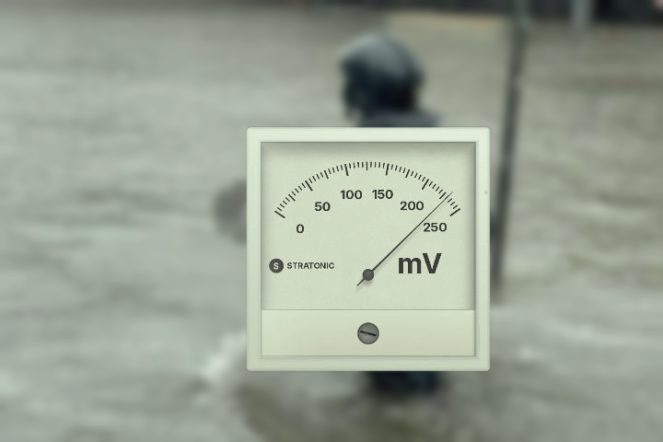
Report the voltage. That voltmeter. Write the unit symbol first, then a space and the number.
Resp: mV 230
